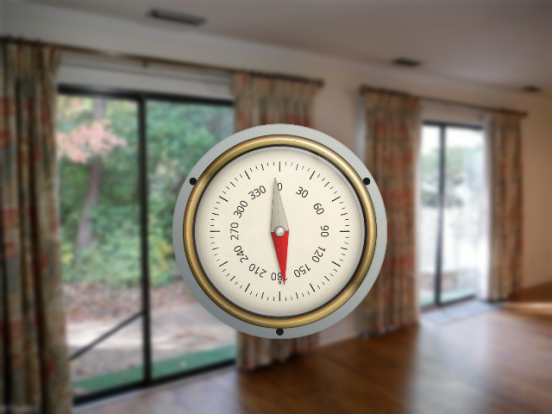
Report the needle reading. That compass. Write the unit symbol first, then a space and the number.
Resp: ° 175
